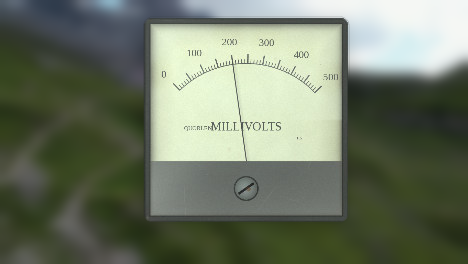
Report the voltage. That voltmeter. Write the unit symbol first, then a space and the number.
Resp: mV 200
